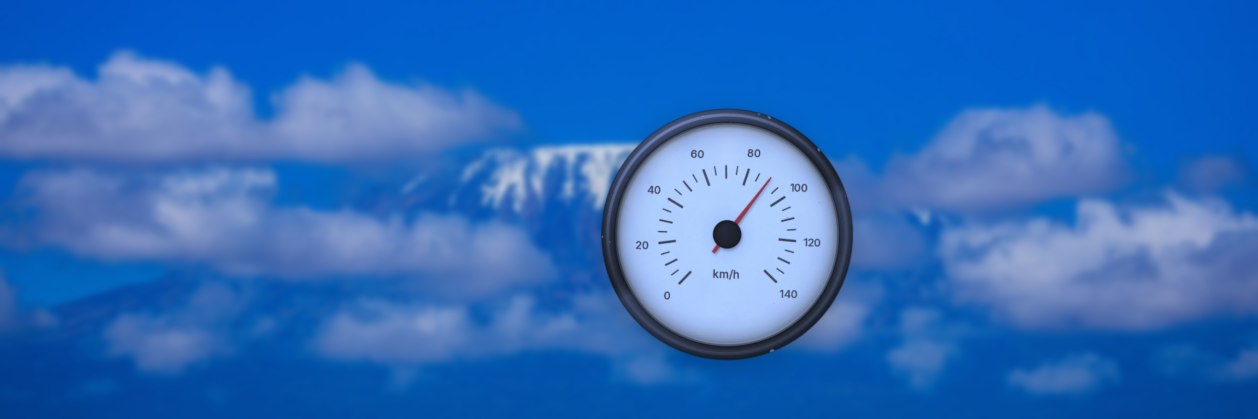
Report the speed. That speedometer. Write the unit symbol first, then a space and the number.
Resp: km/h 90
